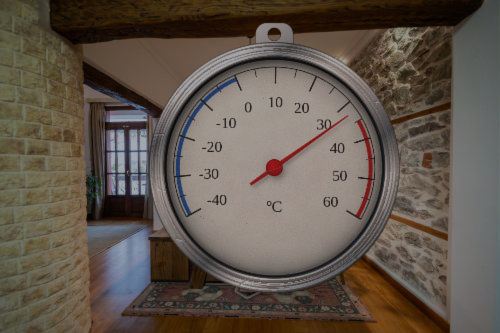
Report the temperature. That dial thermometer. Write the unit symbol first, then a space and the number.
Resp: °C 32.5
